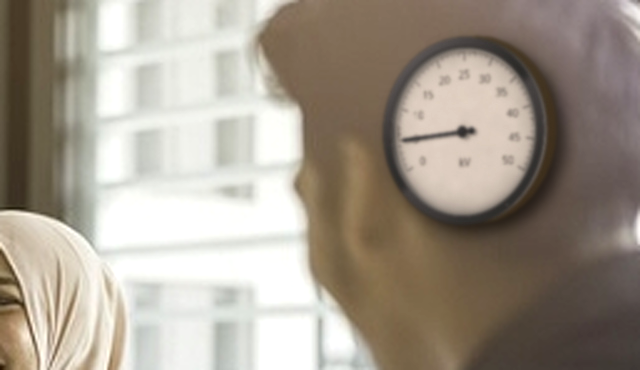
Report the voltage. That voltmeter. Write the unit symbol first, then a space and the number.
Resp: kV 5
